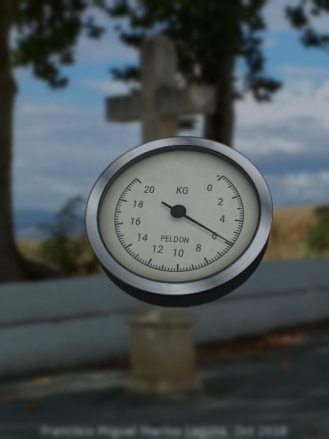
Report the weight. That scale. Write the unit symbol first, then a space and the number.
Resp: kg 6
